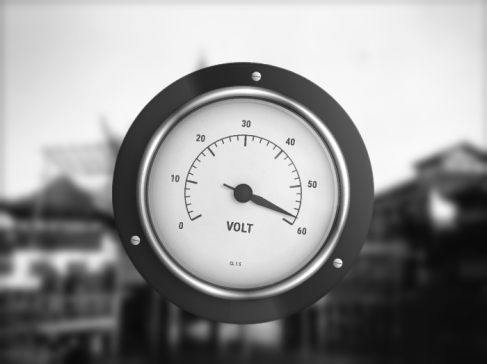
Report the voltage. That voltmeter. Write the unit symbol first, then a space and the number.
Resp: V 58
